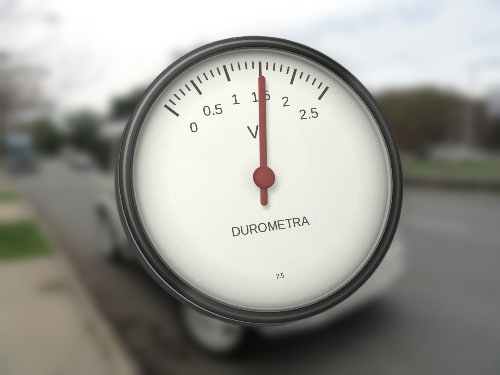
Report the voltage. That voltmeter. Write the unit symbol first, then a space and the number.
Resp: V 1.5
